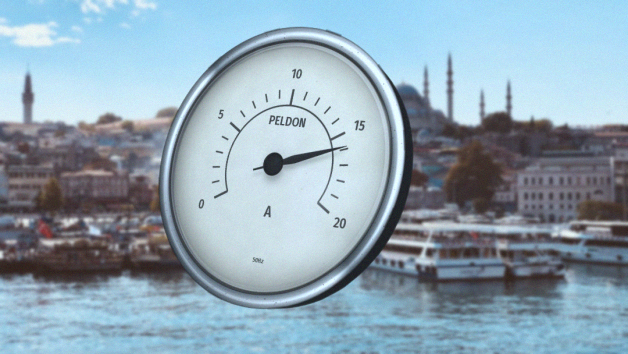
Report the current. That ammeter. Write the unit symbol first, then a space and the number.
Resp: A 16
